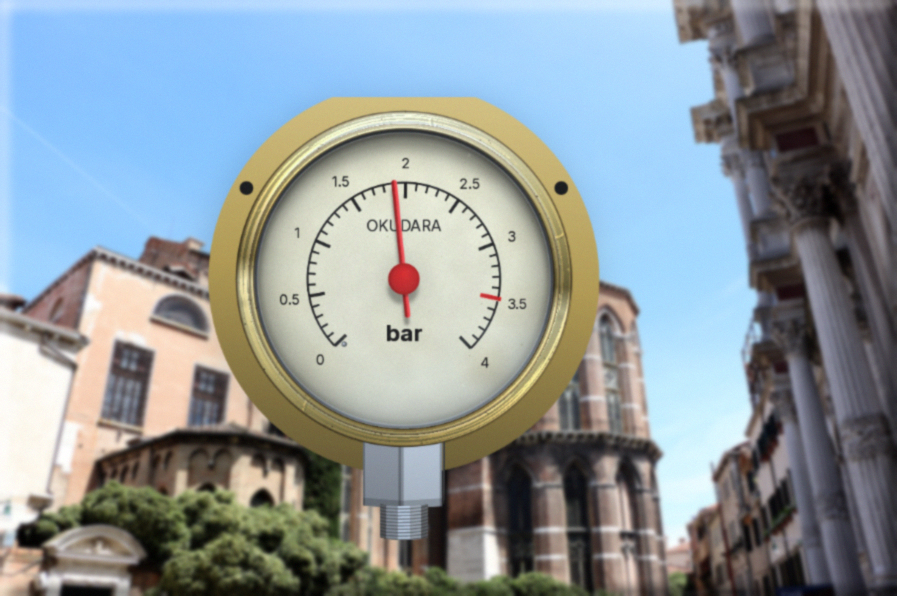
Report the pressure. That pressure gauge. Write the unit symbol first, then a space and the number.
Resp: bar 1.9
